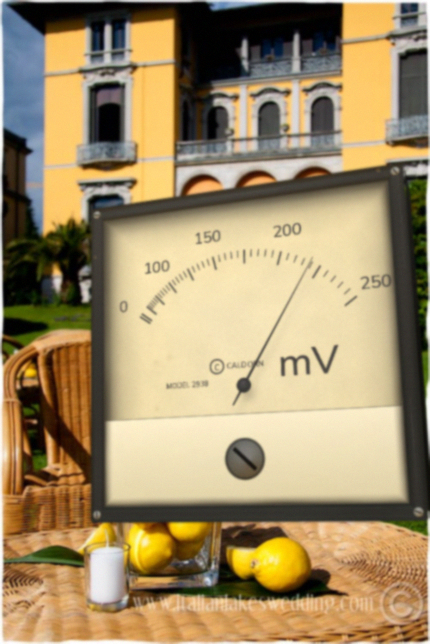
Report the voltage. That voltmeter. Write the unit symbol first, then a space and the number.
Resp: mV 220
